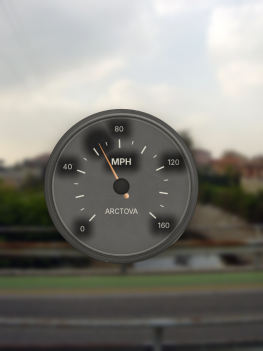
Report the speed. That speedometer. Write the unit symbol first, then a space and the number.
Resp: mph 65
